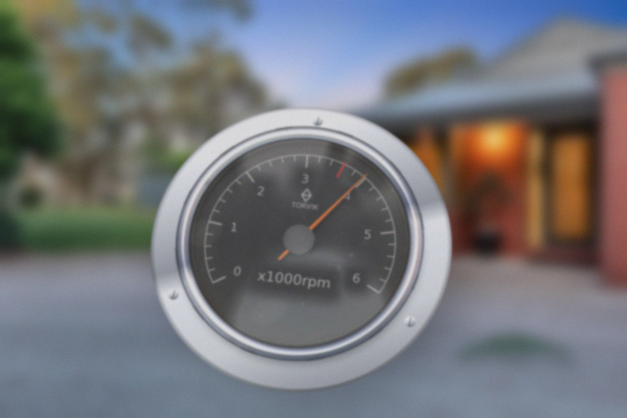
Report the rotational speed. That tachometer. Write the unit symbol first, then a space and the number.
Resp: rpm 4000
